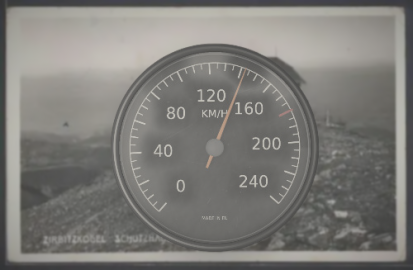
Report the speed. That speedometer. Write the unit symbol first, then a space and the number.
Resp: km/h 142.5
